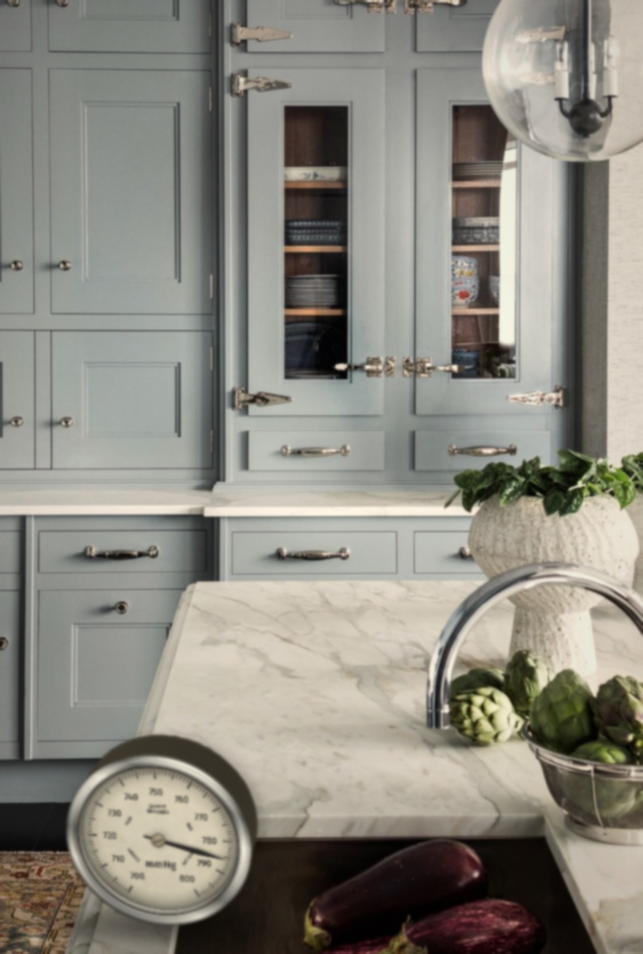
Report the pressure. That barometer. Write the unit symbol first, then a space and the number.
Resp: mmHg 785
